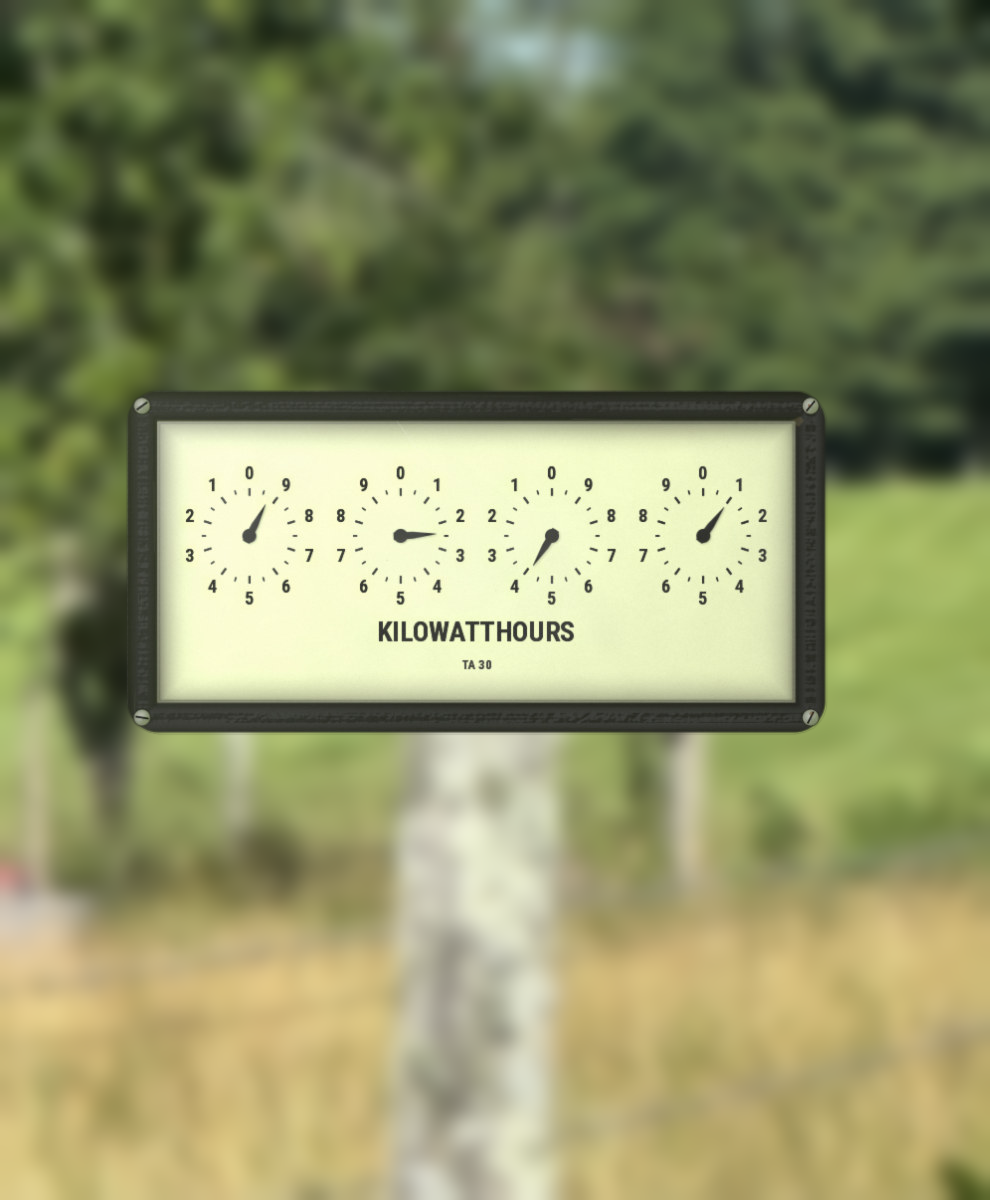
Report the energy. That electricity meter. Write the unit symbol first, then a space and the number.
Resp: kWh 9241
